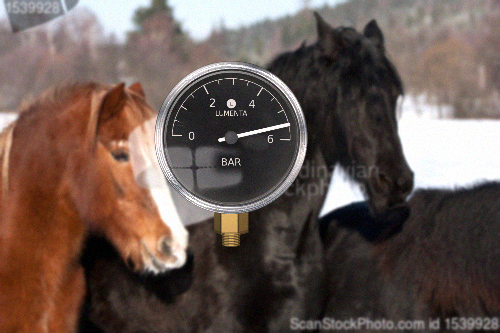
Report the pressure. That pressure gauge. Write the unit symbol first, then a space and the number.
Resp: bar 5.5
